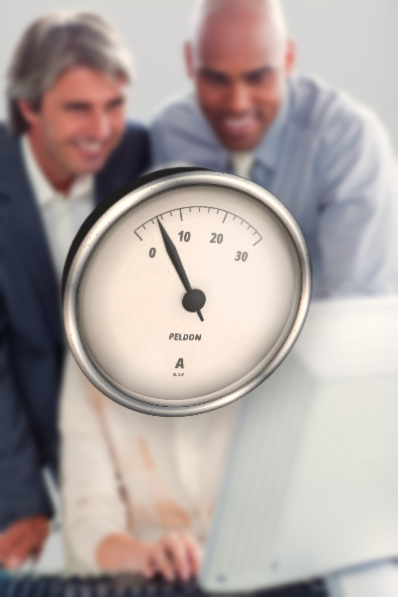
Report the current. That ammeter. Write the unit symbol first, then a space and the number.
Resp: A 5
